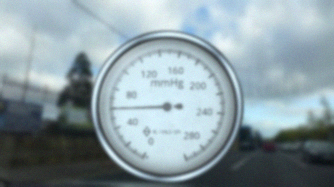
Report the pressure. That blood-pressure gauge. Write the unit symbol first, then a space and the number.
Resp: mmHg 60
